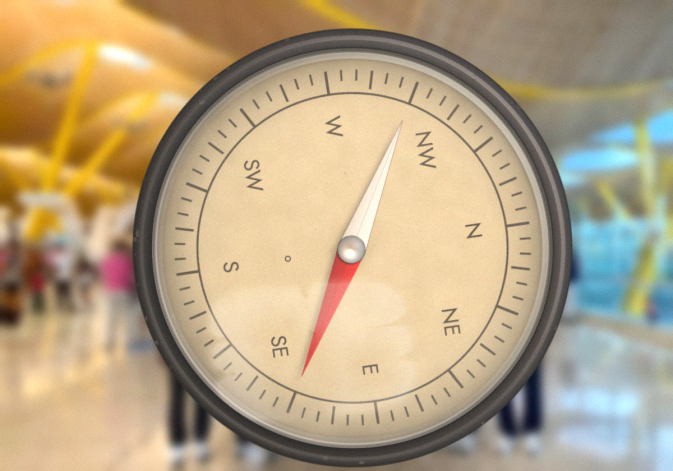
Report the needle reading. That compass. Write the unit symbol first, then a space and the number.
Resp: ° 120
